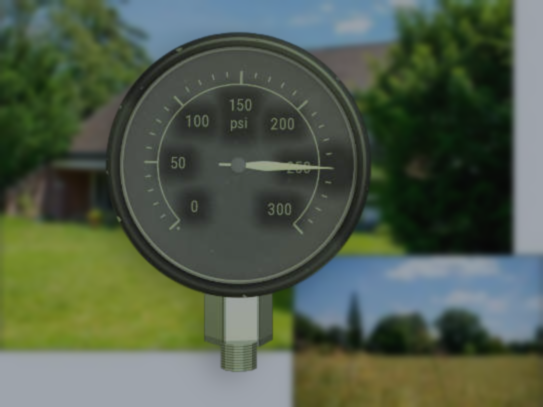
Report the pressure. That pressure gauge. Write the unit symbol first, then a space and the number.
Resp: psi 250
